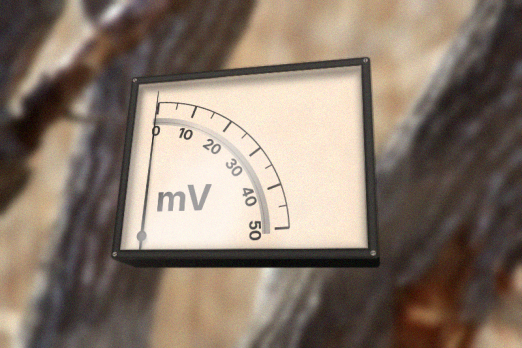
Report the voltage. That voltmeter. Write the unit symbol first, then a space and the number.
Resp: mV 0
